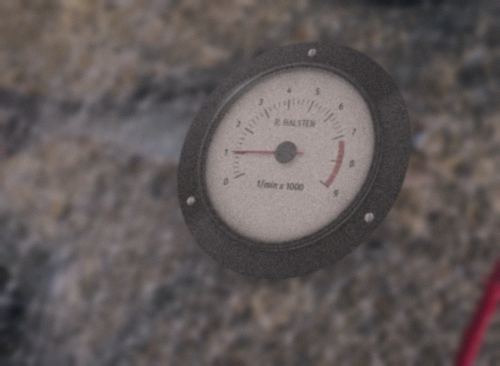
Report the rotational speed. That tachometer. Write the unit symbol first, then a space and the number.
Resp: rpm 1000
